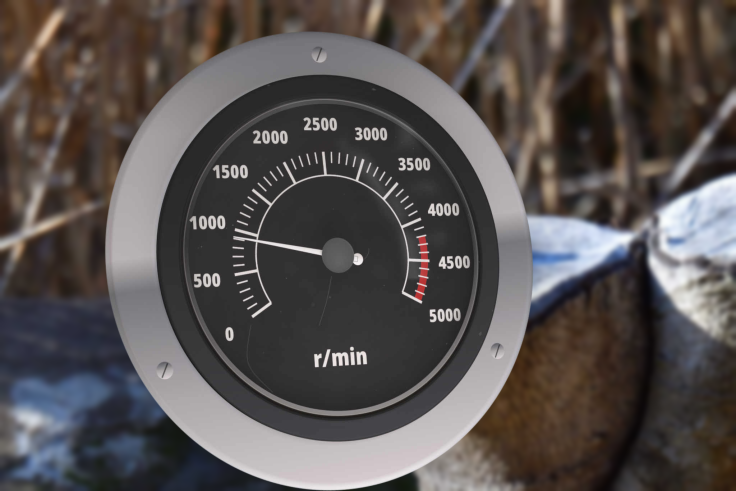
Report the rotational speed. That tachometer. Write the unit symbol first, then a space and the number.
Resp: rpm 900
